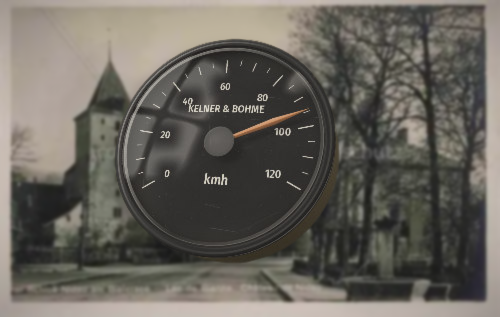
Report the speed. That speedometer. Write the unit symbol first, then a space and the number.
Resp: km/h 95
